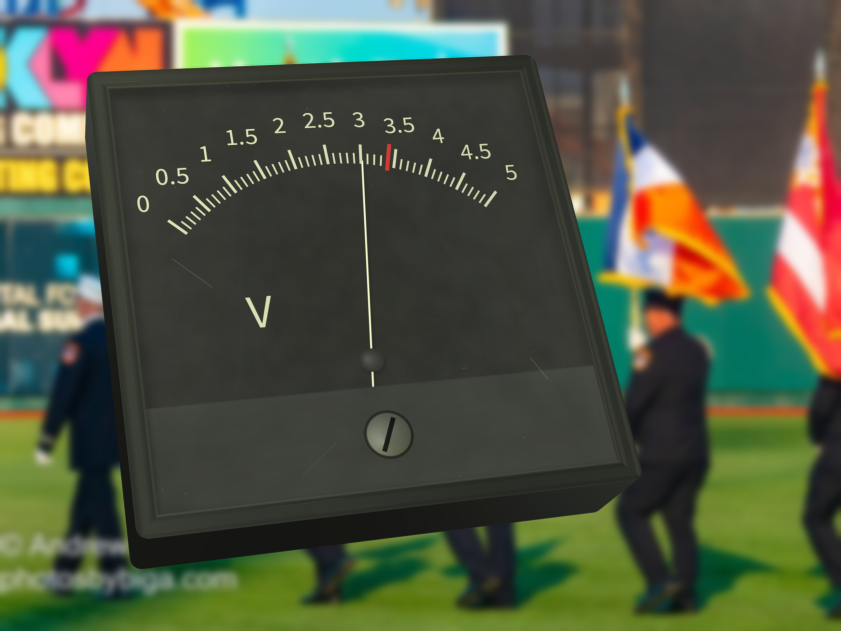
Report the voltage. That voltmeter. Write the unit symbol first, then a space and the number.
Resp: V 3
